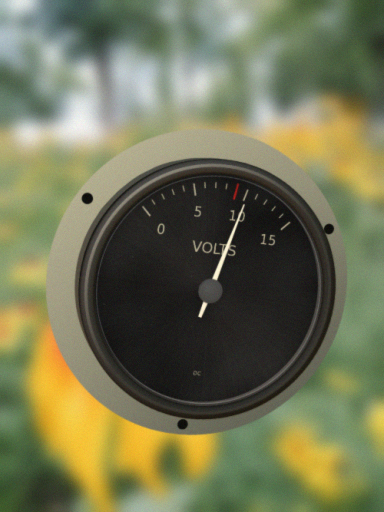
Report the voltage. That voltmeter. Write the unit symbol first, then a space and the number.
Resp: V 10
